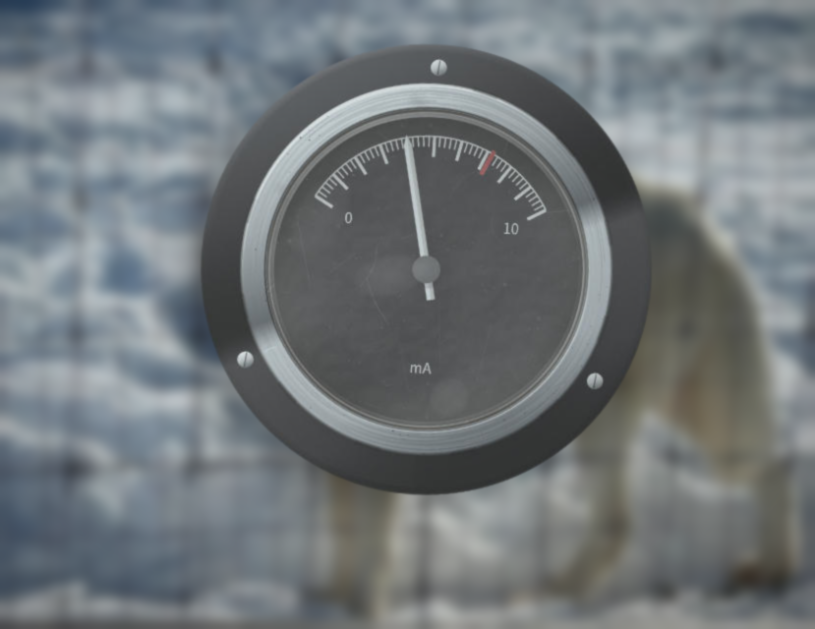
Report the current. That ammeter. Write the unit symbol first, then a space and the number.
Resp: mA 4
